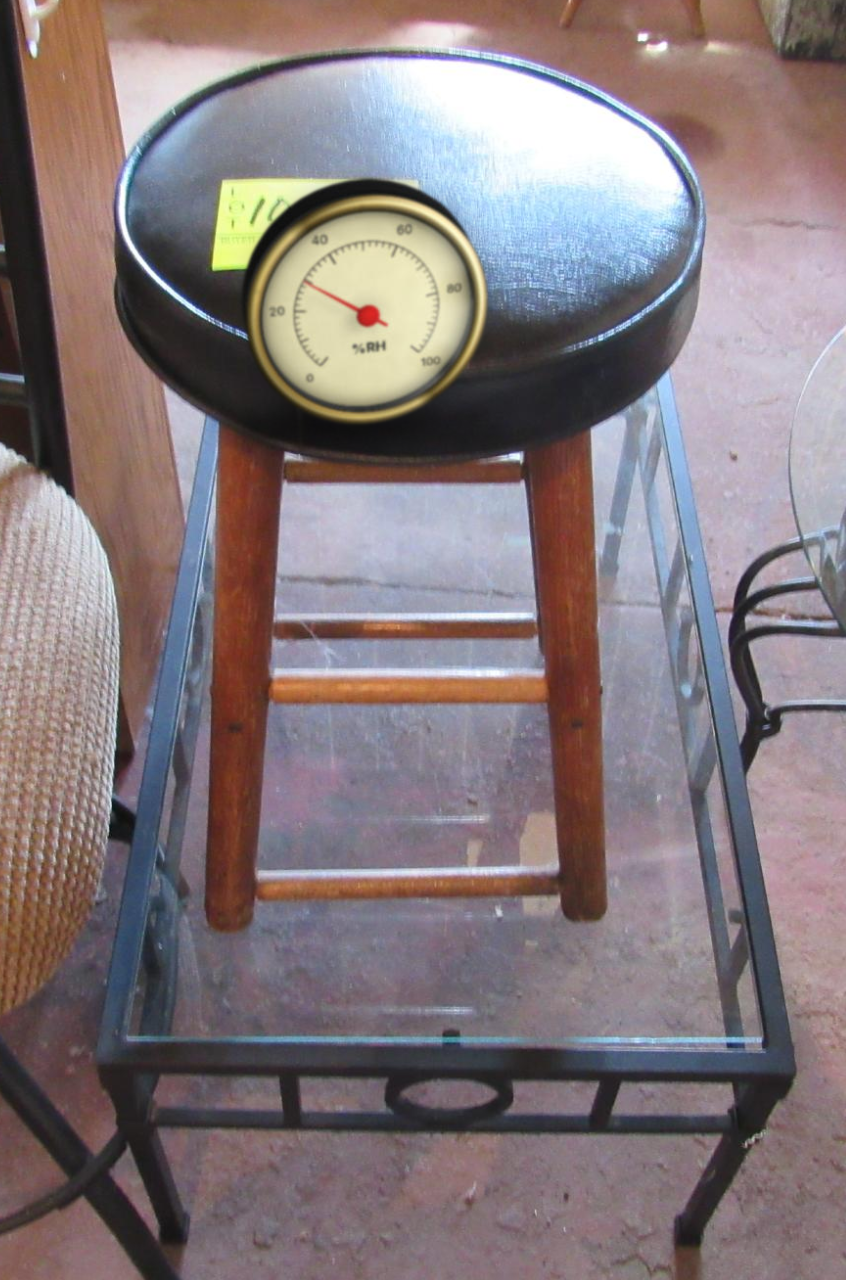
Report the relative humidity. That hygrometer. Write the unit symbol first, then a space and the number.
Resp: % 30
